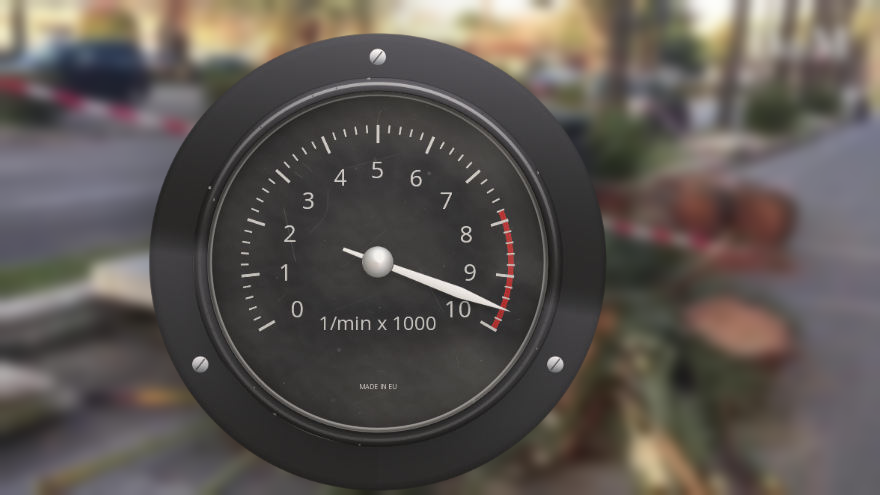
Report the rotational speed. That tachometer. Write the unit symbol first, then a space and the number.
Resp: rpm 9600
